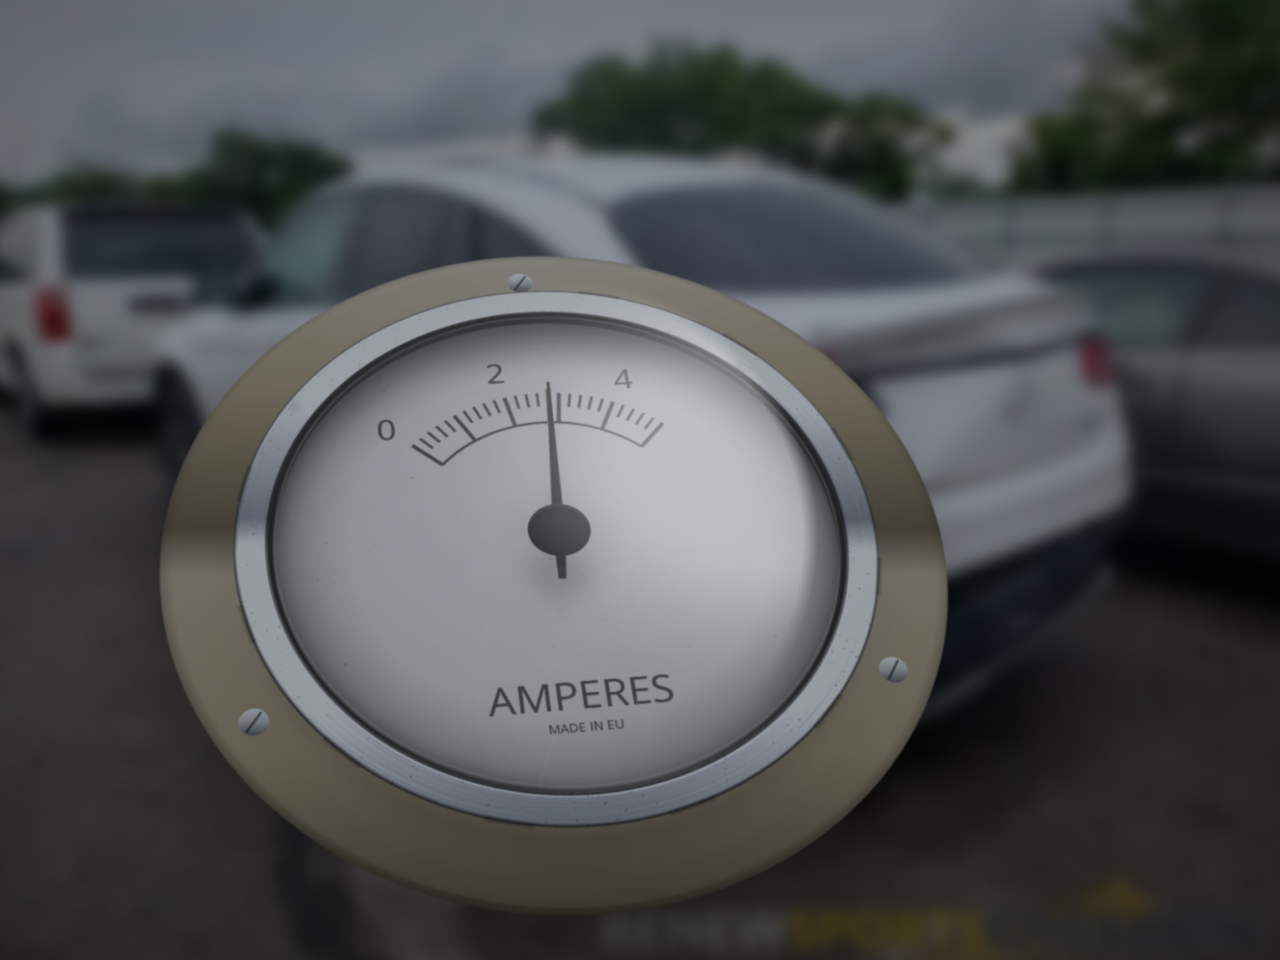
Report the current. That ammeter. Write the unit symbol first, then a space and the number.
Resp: A 2.8
